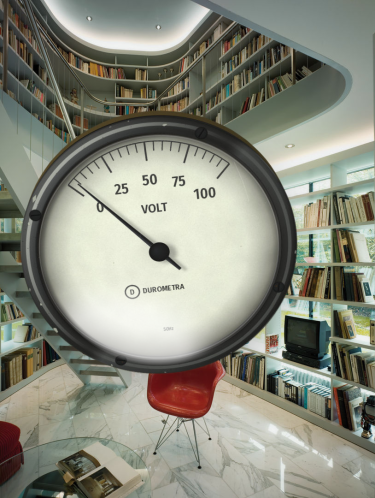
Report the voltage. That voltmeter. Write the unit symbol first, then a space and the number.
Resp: V 5
